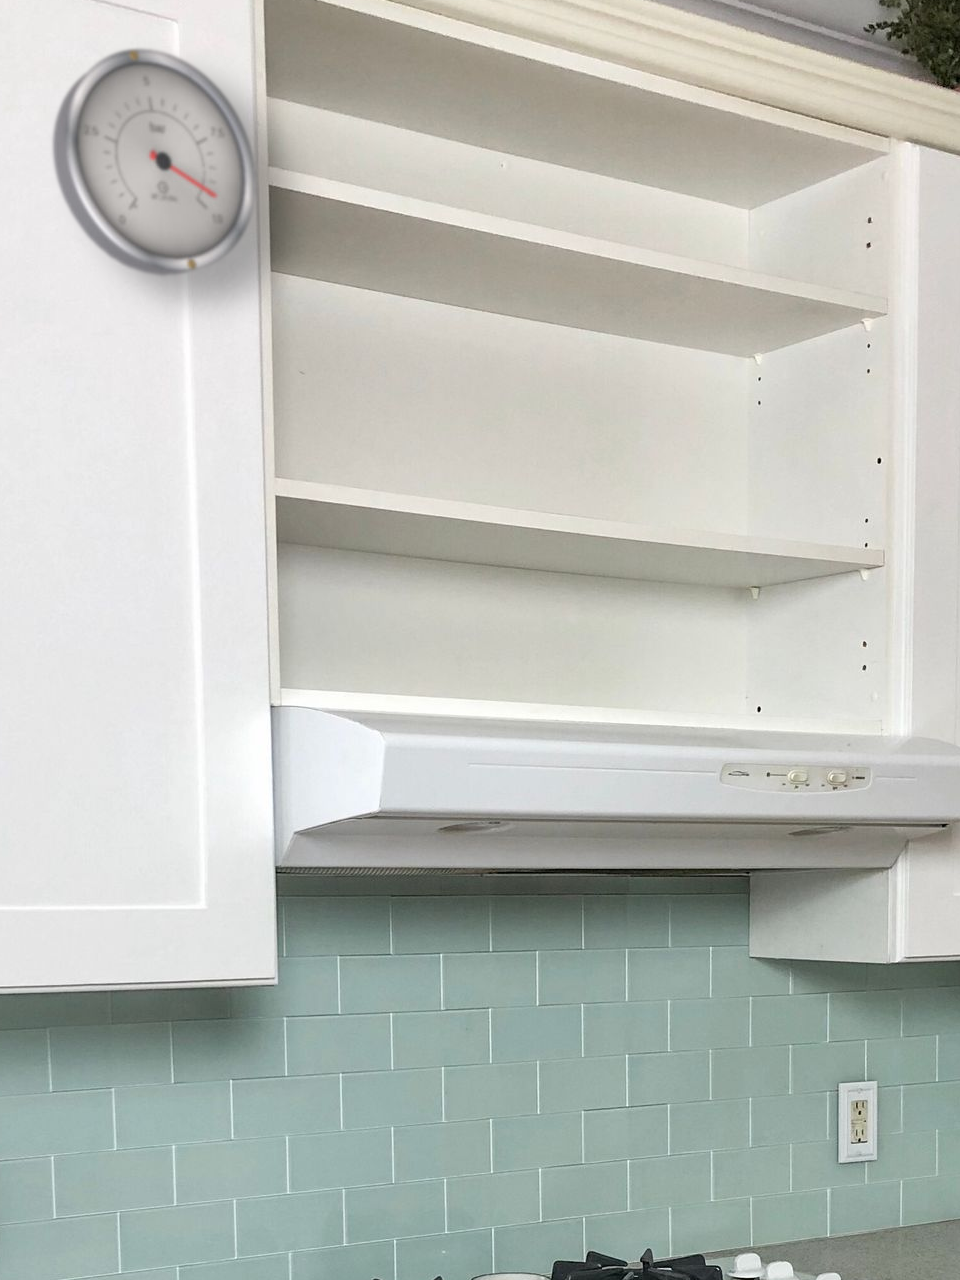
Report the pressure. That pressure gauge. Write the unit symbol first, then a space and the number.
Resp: bar 9.5
